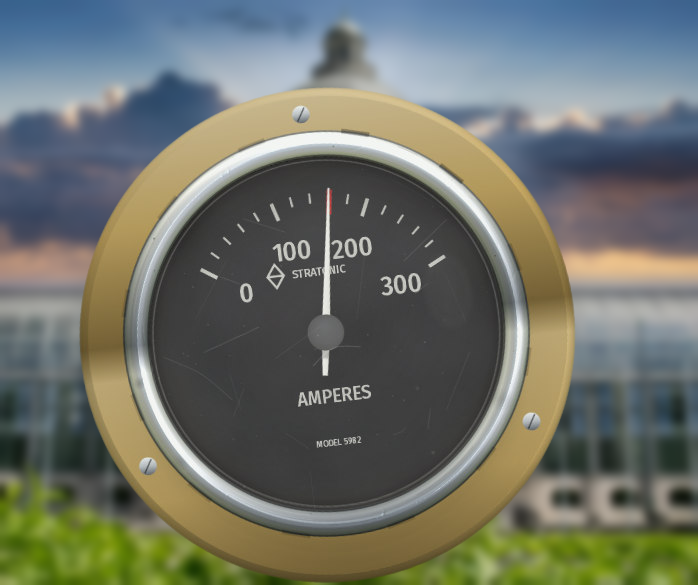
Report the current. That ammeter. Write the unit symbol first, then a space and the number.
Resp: A 160
